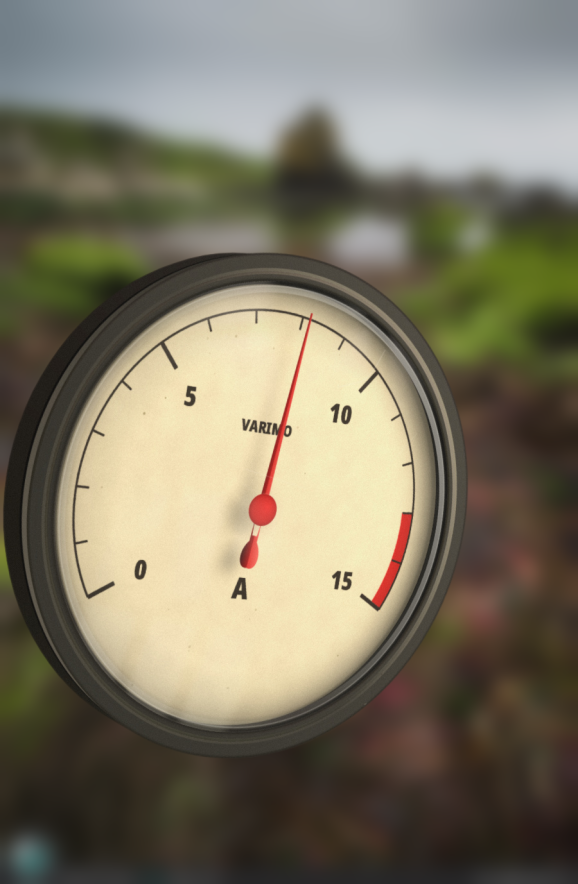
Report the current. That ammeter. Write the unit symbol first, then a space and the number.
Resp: A 8
